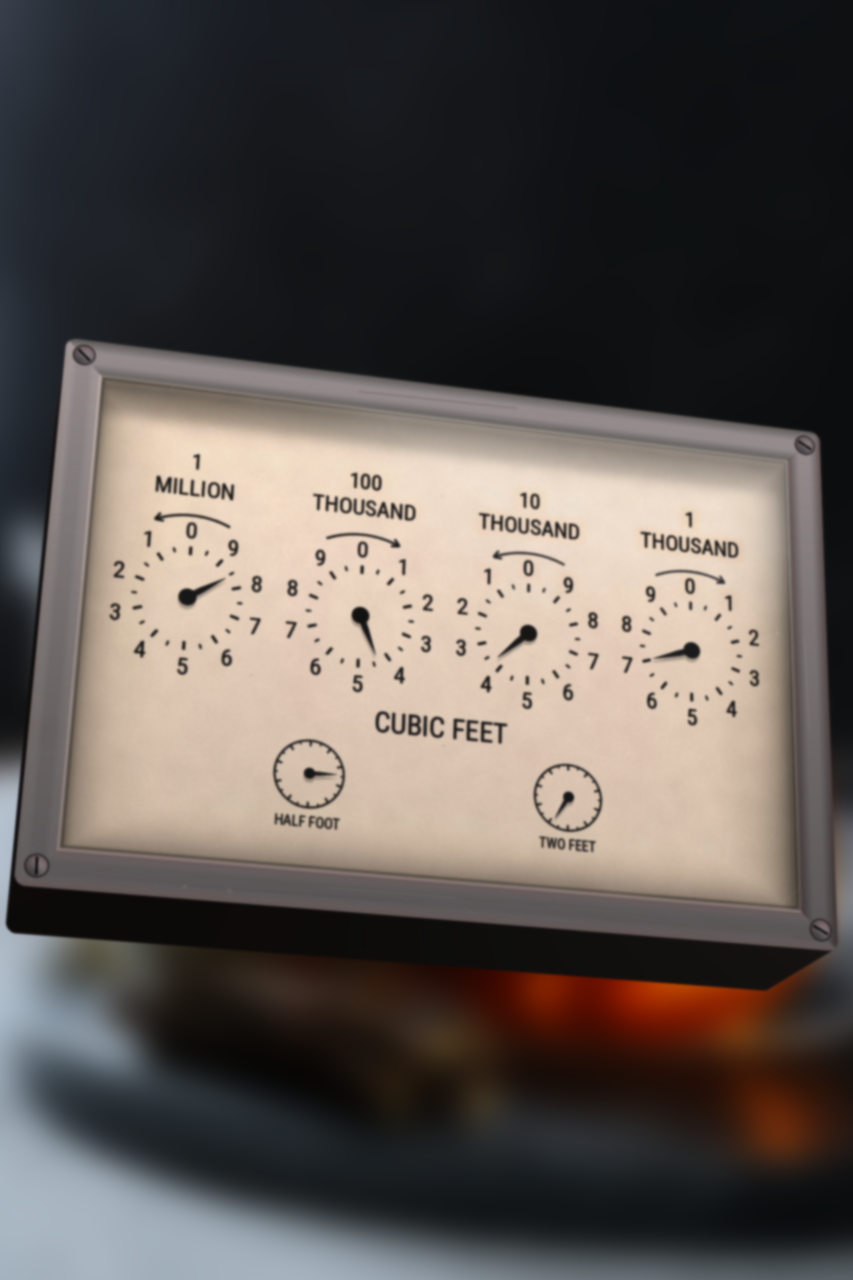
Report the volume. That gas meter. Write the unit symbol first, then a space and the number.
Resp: ft³ 843700
